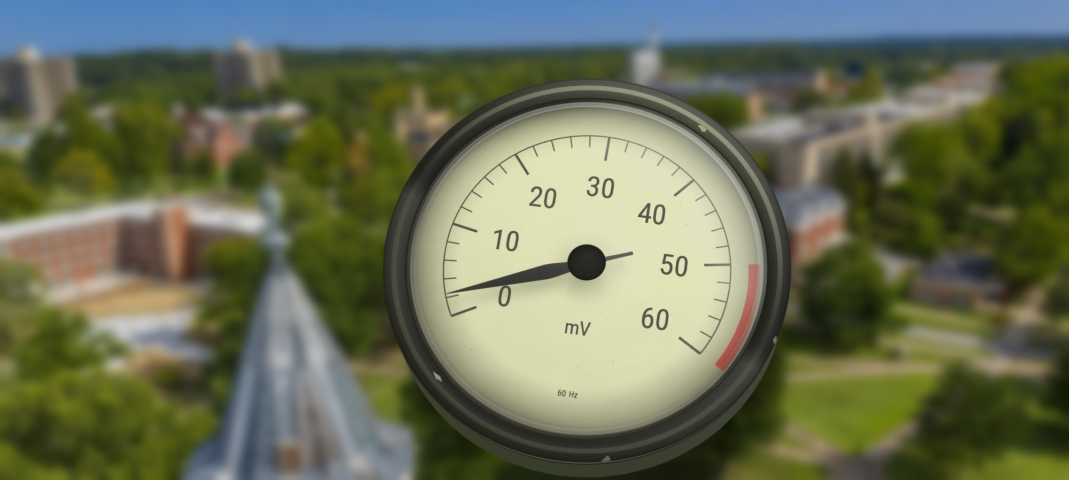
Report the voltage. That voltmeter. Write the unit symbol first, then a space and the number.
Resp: mV 2
